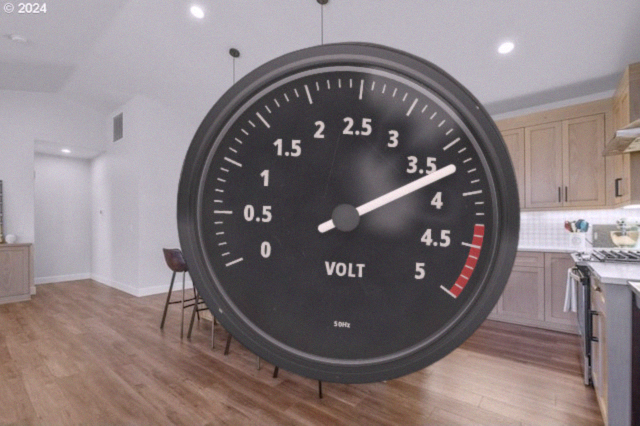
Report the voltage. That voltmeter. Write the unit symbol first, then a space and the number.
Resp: V 3.7
